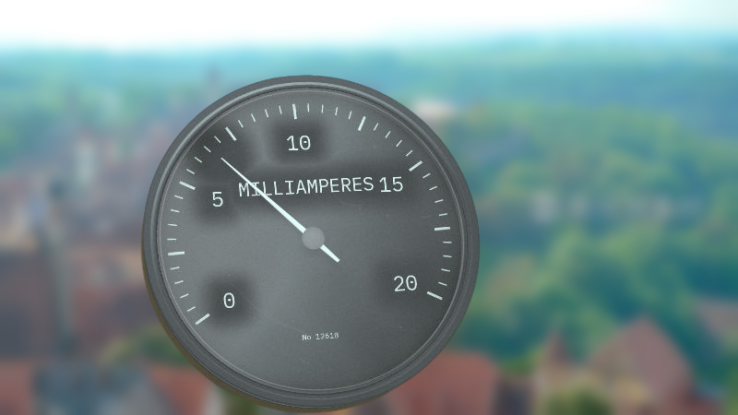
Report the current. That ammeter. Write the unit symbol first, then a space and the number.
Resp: mA 6.5
